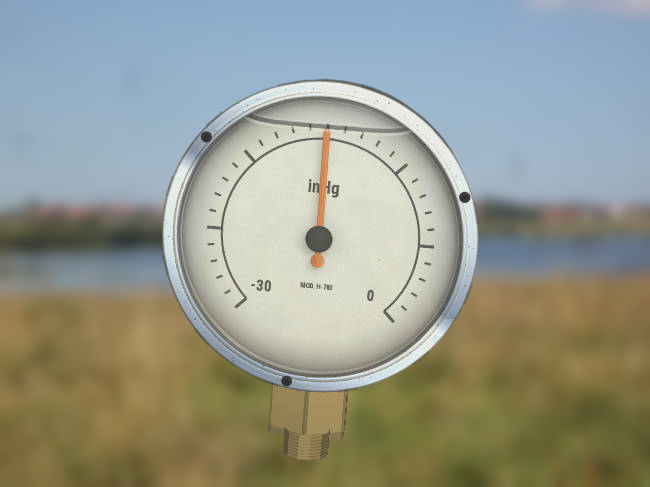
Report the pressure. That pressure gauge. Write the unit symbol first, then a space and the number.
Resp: inHg -15
